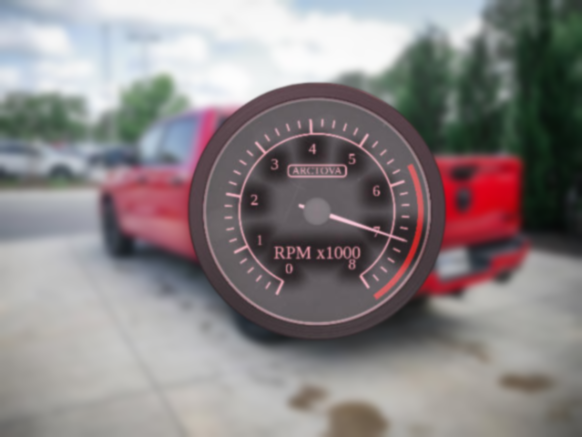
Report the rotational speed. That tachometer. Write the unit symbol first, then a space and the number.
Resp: rpm 7000
